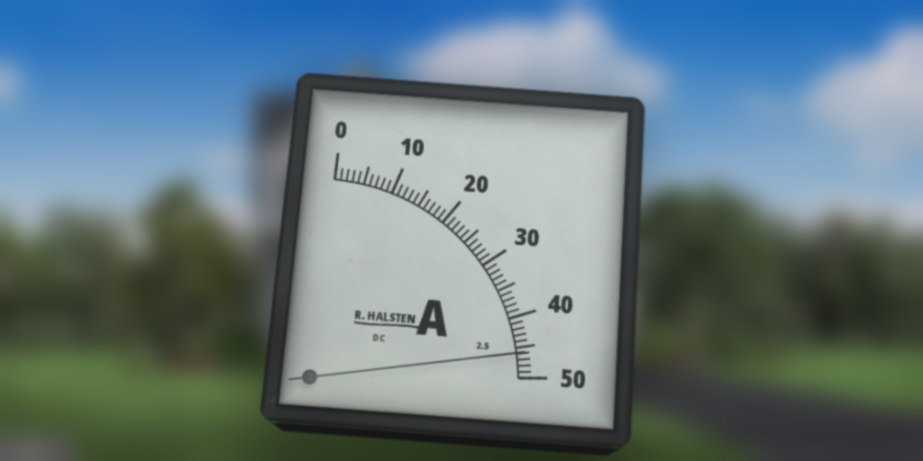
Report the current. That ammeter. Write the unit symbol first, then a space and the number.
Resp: A 46
